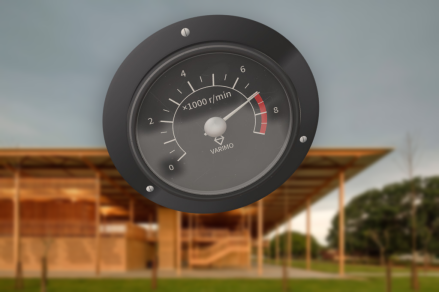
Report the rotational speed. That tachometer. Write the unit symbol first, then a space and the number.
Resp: rpm 7000
